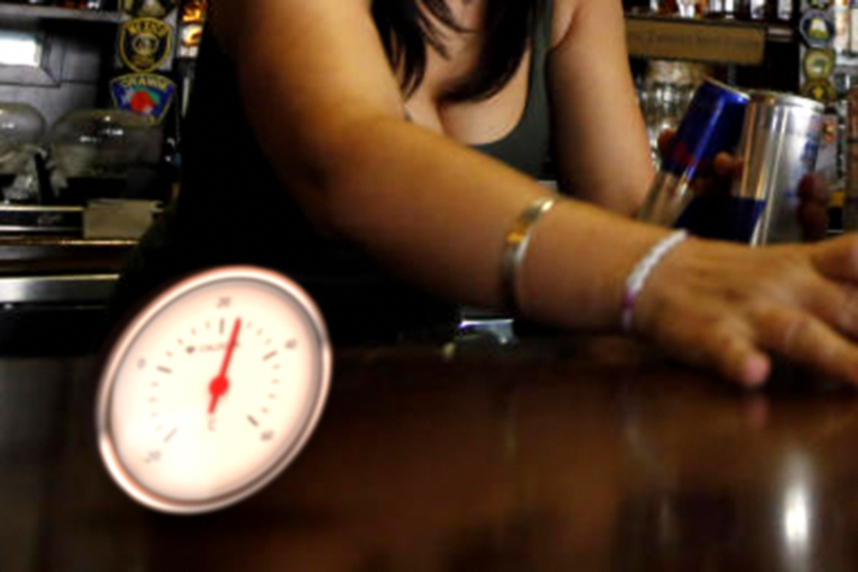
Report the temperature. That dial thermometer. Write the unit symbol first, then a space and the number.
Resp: °C 24
